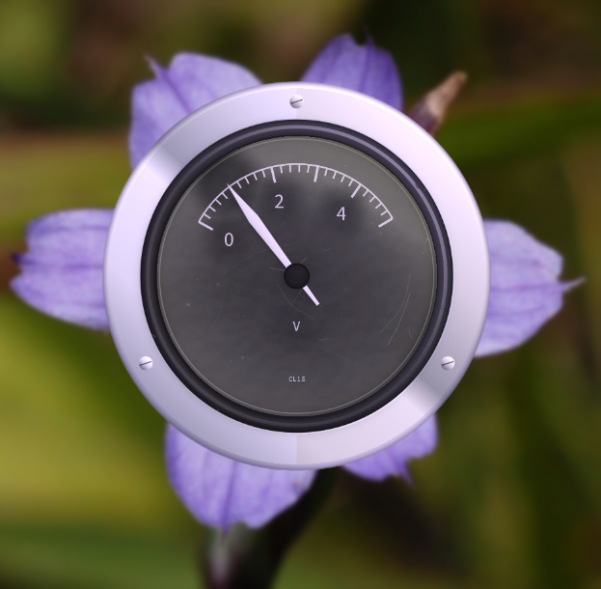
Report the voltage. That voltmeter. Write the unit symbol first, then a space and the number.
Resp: V 1
